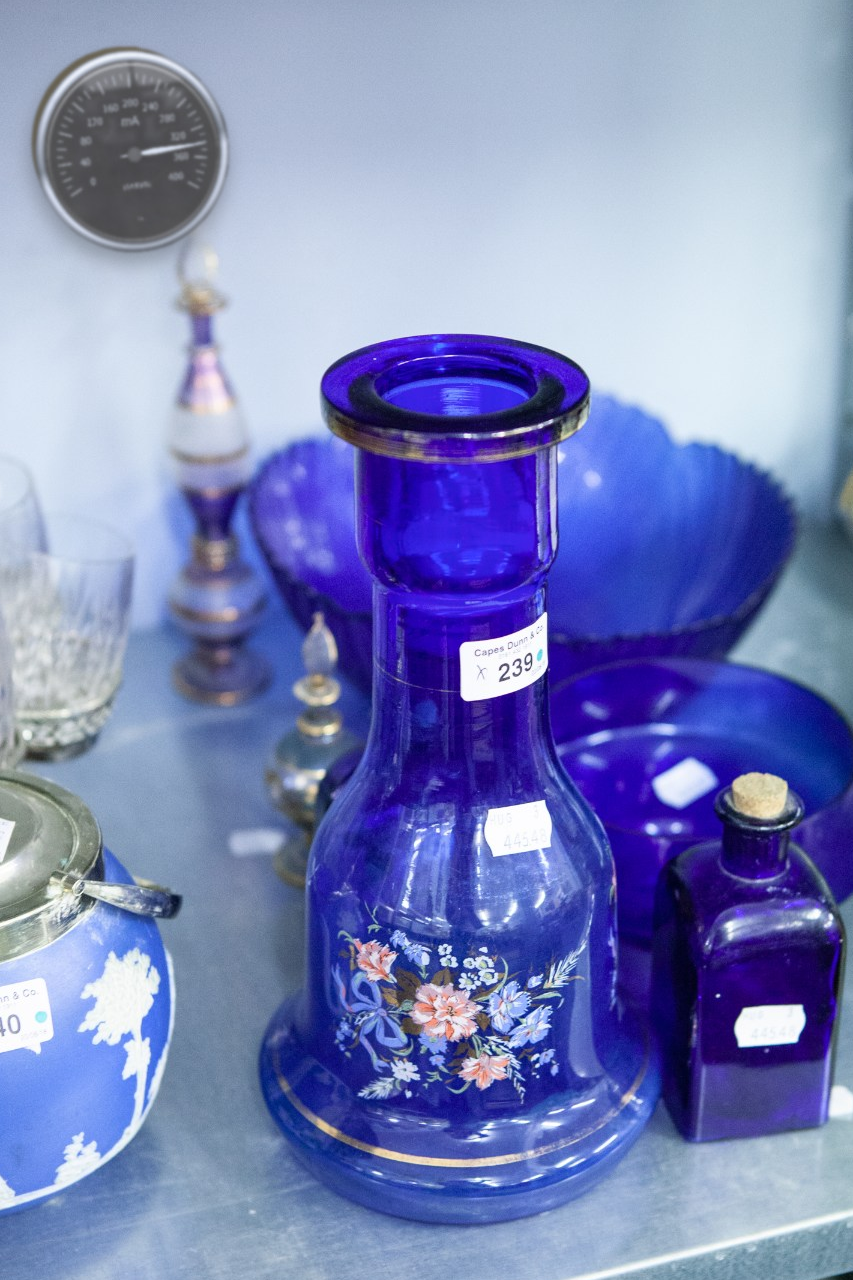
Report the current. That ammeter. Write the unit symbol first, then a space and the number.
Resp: mA 340
